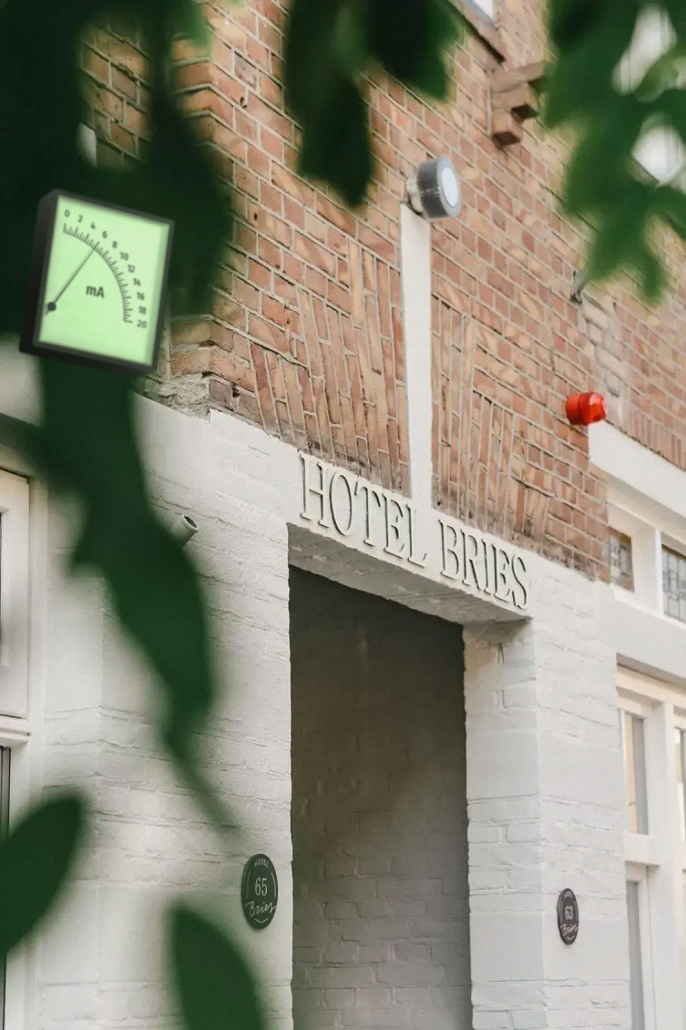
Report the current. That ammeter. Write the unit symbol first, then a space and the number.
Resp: mA 6
